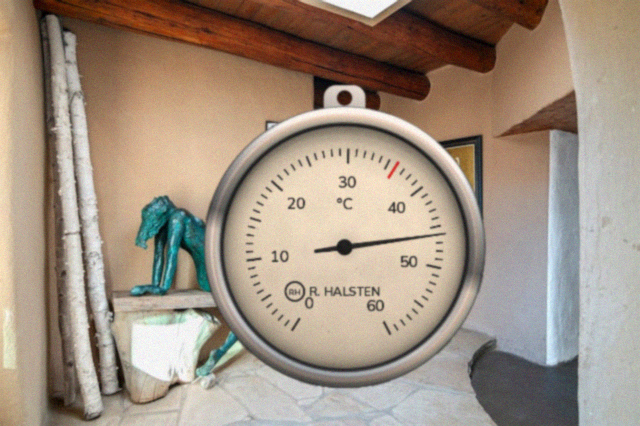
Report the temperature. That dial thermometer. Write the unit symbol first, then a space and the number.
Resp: °C 46
